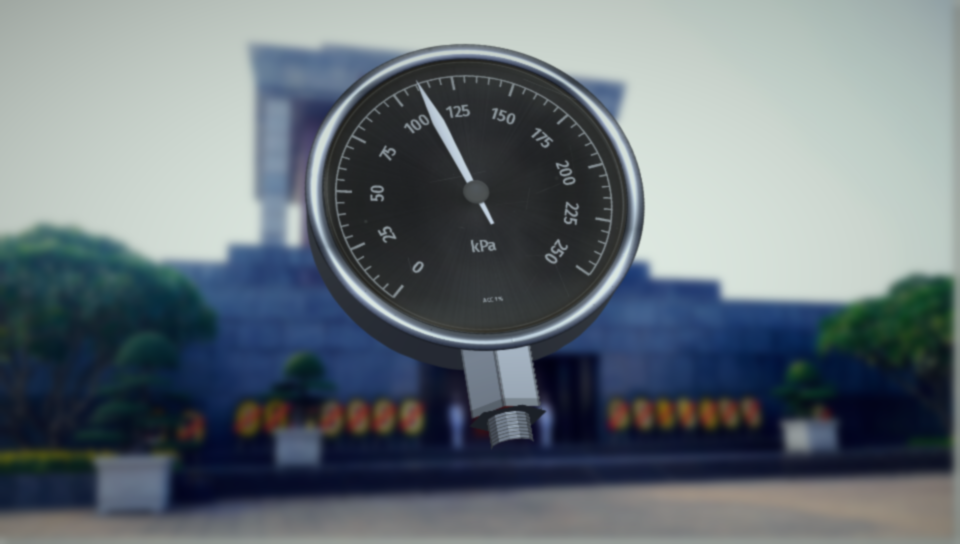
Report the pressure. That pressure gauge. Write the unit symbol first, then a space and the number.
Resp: kPa 110
